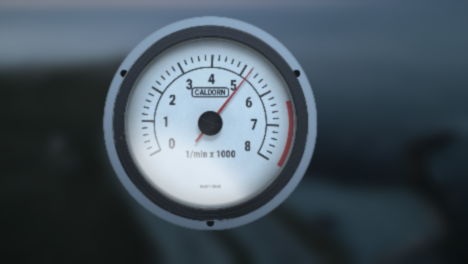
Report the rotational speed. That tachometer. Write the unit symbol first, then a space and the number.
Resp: rpm 5200
